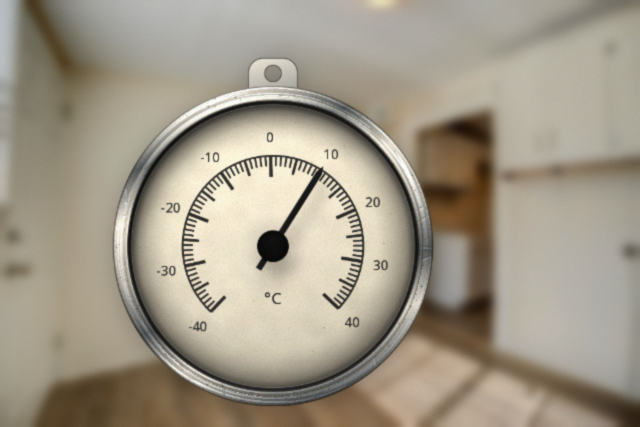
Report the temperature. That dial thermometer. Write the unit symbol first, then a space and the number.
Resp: °C 10
